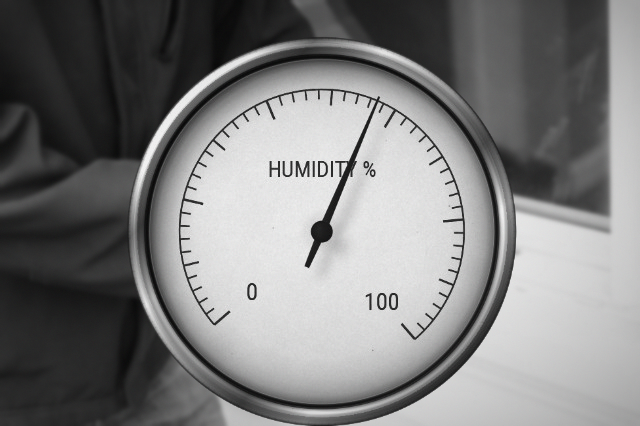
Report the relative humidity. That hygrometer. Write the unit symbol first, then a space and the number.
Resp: % 57
